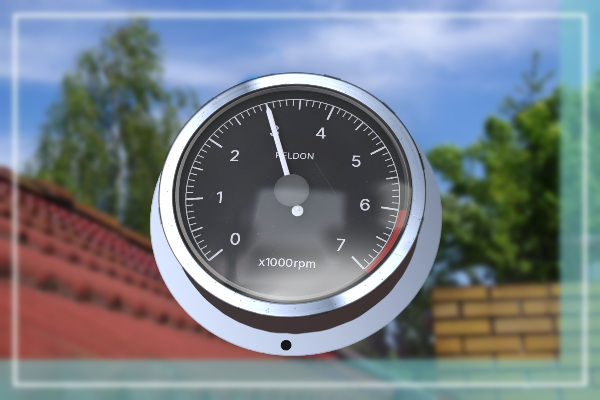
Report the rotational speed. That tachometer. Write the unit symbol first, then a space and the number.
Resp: rpm 3000
